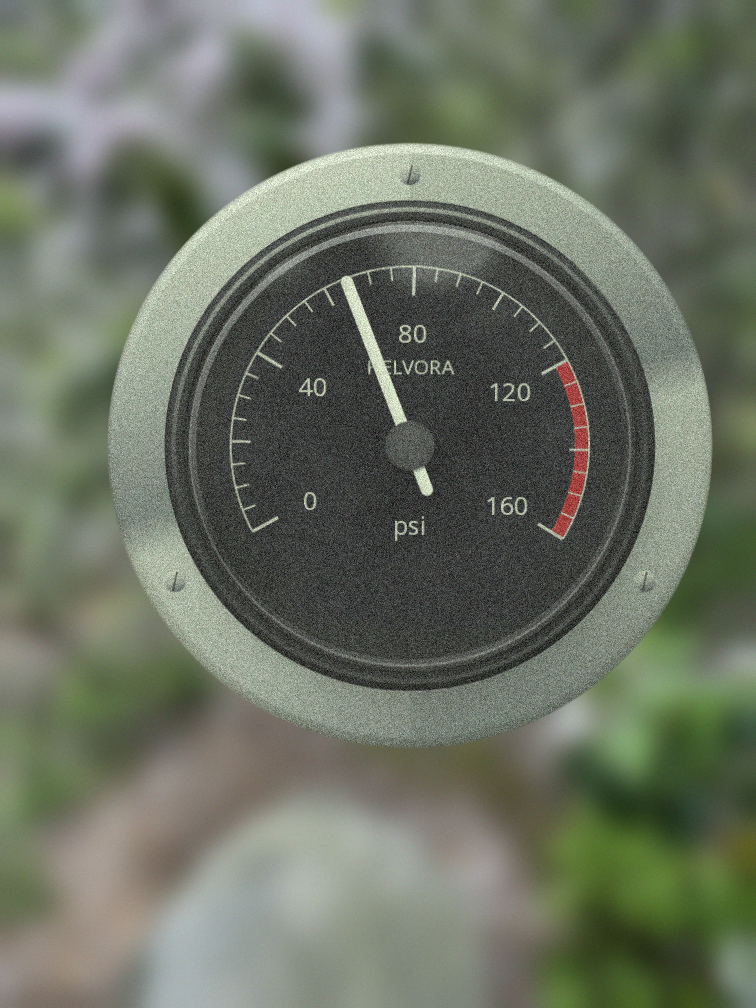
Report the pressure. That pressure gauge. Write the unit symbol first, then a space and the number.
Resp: psi 65
